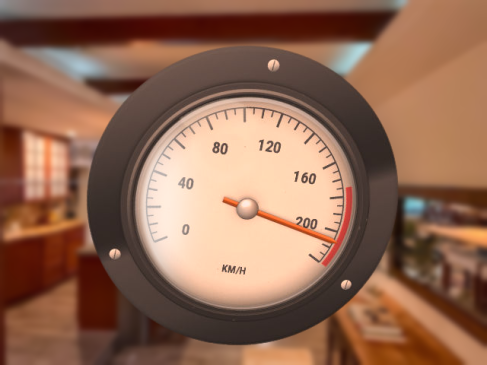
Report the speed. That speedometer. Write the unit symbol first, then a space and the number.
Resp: km/h 205
